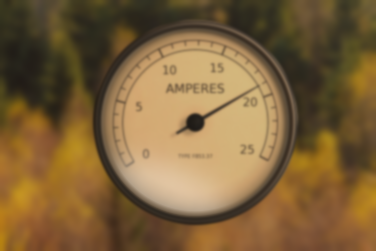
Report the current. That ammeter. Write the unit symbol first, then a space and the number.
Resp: A 19
